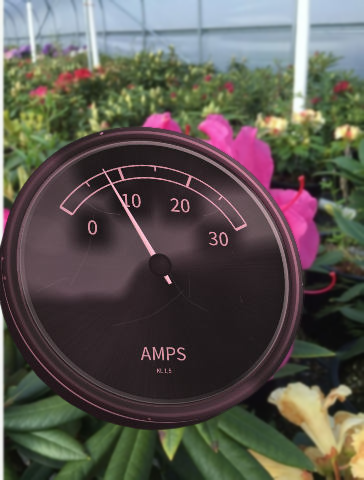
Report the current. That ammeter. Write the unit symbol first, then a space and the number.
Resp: A 7.5
